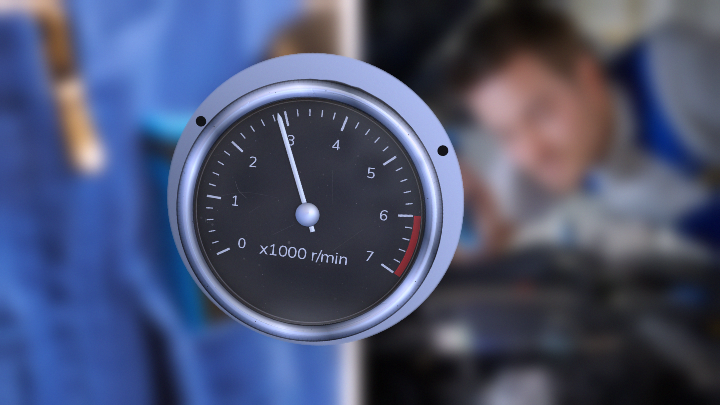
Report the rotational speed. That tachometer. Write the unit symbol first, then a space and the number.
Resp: rpm 2900
